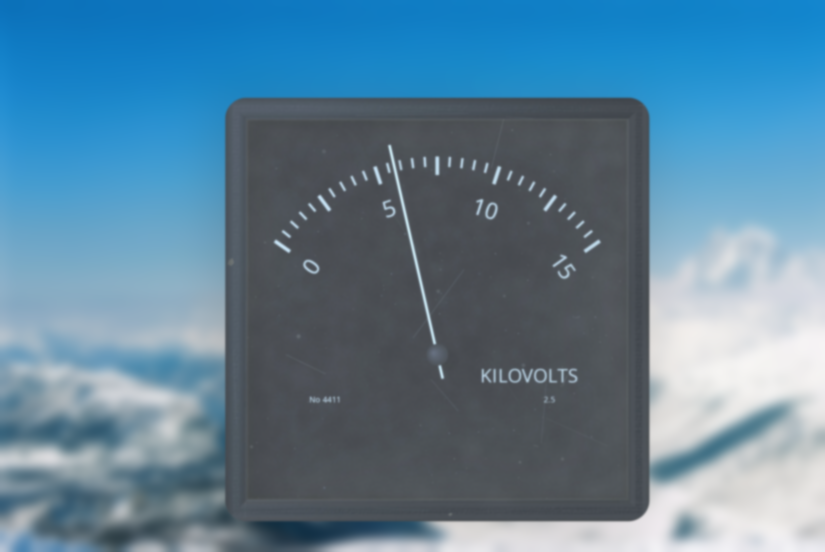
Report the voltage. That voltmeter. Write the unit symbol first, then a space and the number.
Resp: kV 5.75
